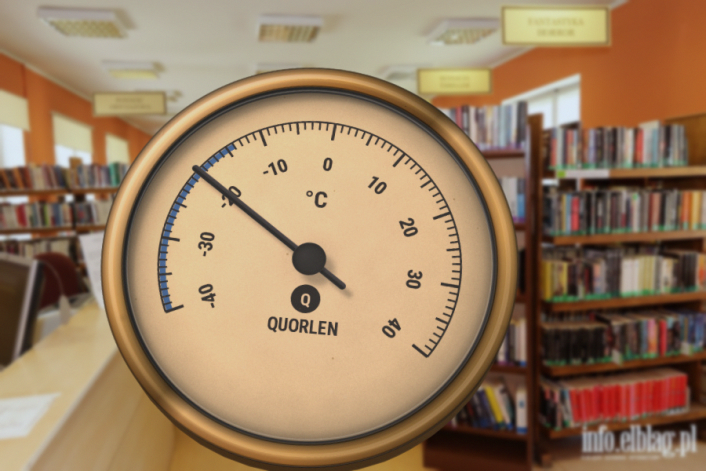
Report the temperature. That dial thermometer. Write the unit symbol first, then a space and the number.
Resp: °C -20
